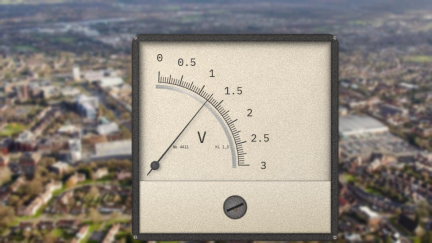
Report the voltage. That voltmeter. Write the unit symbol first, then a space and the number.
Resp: V 1.25
